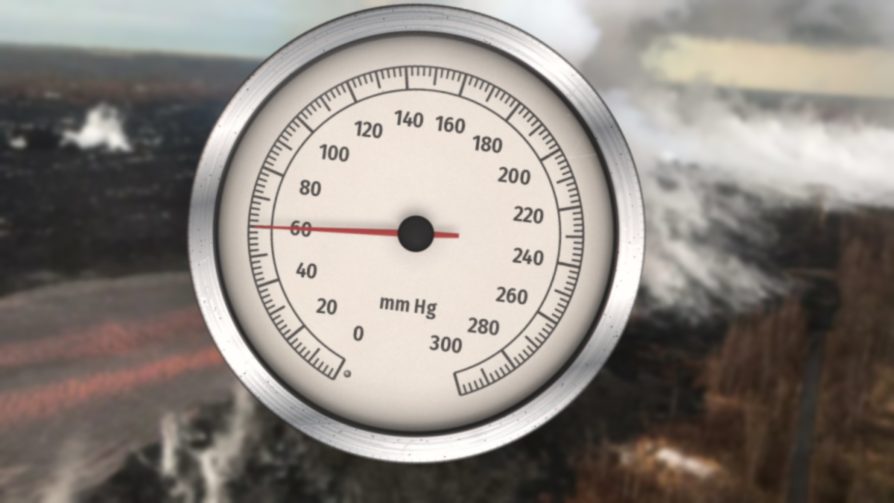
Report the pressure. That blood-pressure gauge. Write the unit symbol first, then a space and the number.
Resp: mmHg 60
